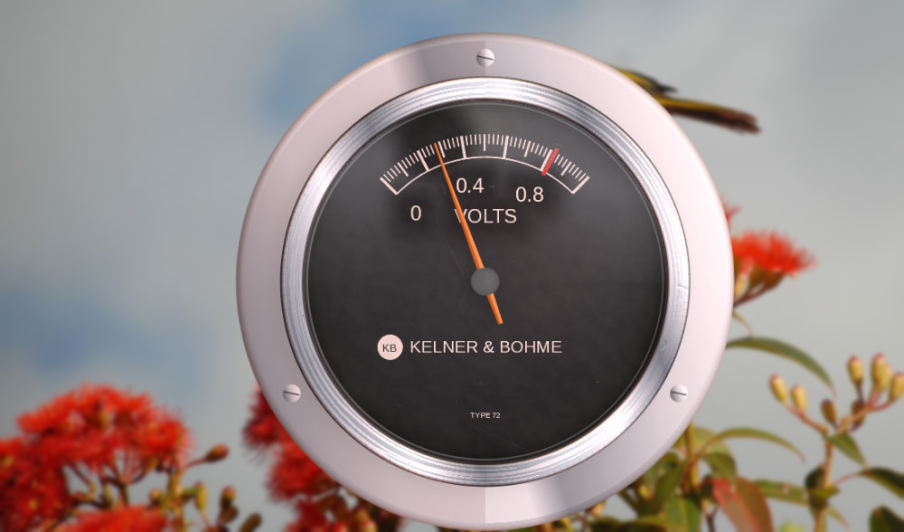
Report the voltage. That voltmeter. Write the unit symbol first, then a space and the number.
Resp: V 0.28
